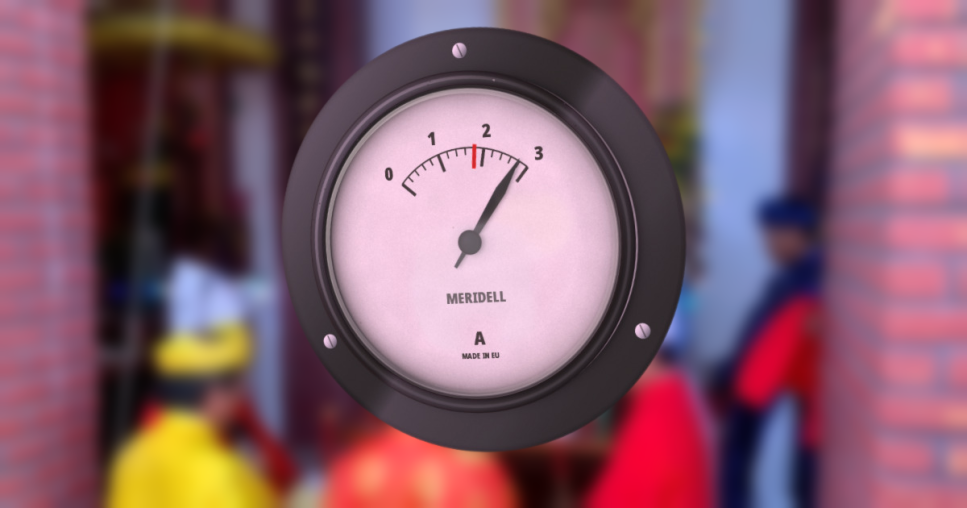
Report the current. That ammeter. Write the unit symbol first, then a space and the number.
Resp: A 2.8
